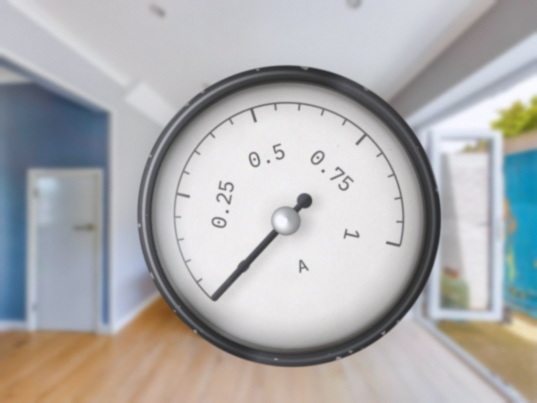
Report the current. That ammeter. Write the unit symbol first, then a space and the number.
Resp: A 0
